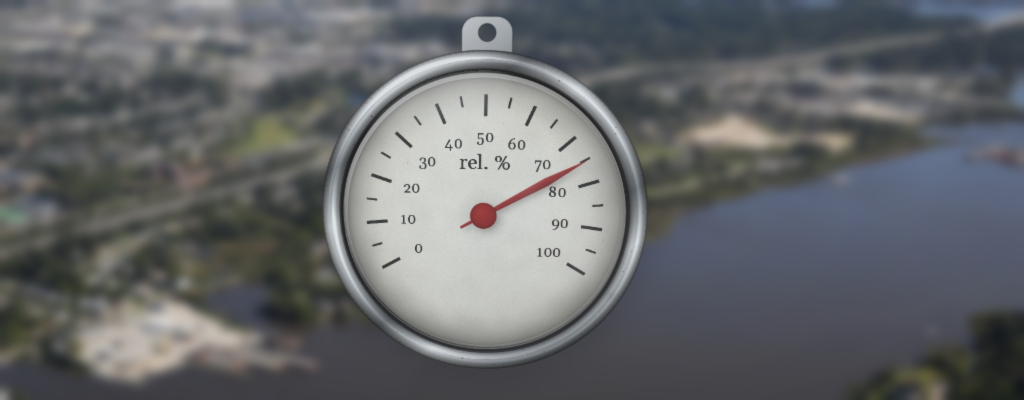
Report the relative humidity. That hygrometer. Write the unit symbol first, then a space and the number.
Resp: % 75
